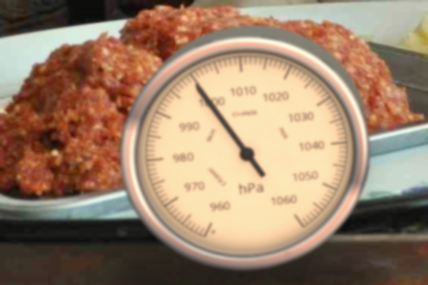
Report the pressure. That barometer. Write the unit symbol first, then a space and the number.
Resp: hPa 1000
